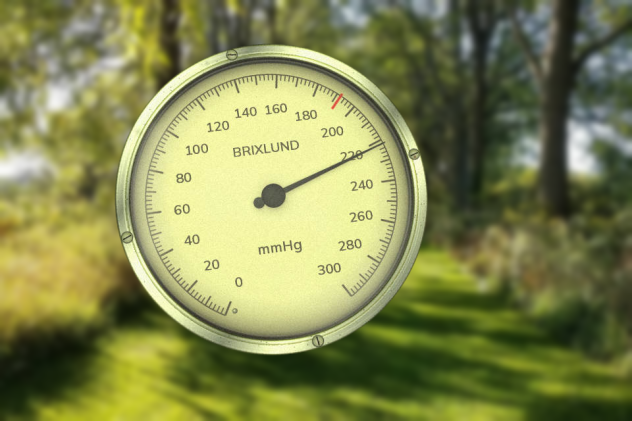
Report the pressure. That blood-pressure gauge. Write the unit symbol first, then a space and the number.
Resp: mmHg 222
